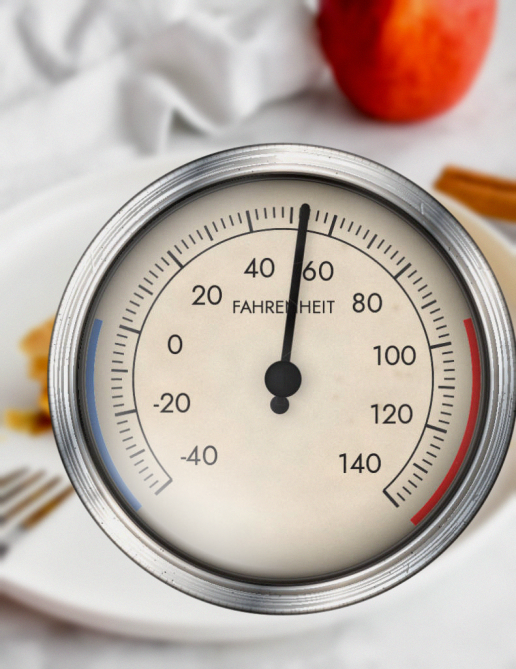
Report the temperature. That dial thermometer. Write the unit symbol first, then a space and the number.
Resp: °F 53
